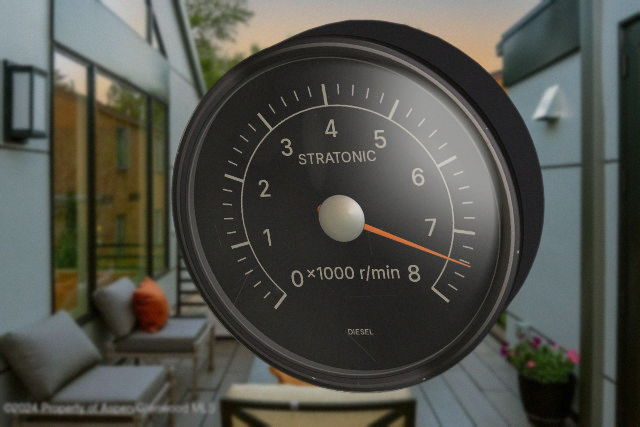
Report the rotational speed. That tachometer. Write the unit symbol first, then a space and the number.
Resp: rpm 7400
